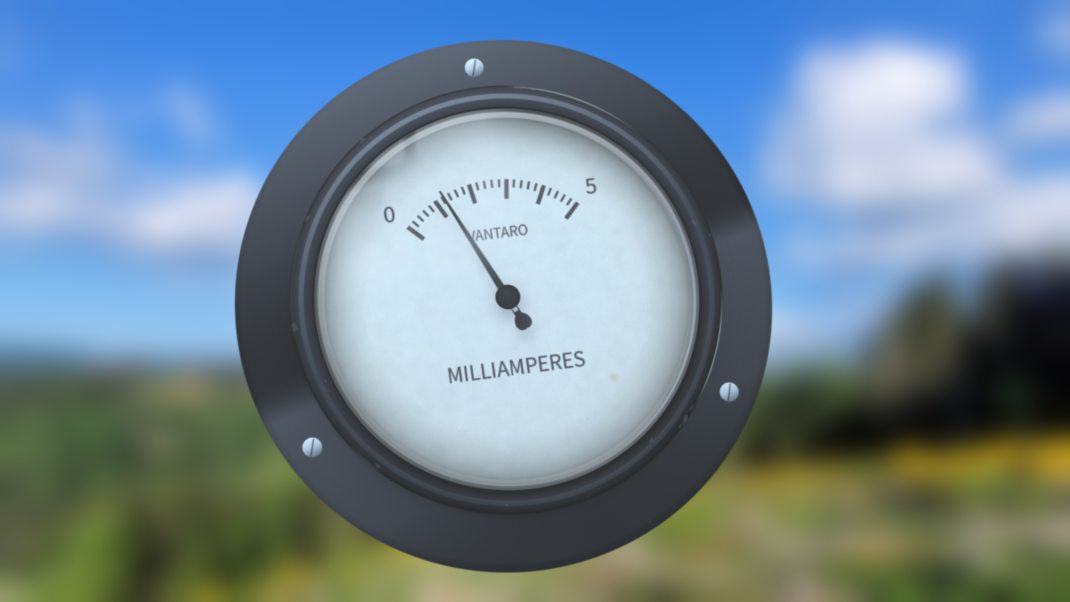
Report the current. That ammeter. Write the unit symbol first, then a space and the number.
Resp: mA 1.2
